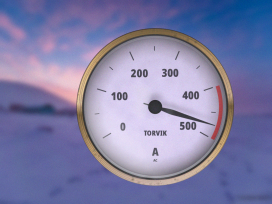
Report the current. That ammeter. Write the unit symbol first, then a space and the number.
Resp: A 475
